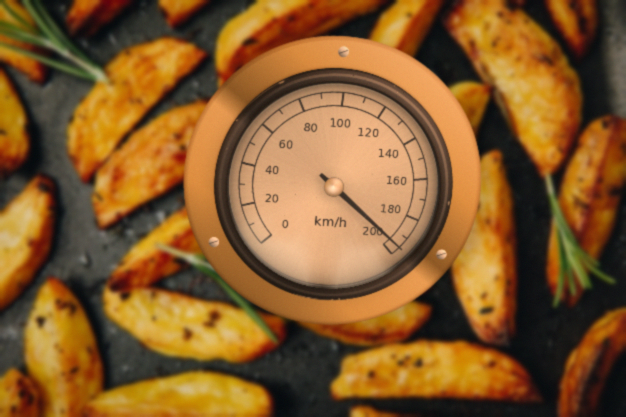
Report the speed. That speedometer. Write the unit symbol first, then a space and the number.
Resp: km/h 195
